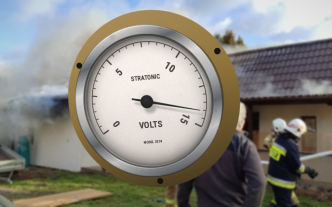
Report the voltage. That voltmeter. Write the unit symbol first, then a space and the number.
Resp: V 14
